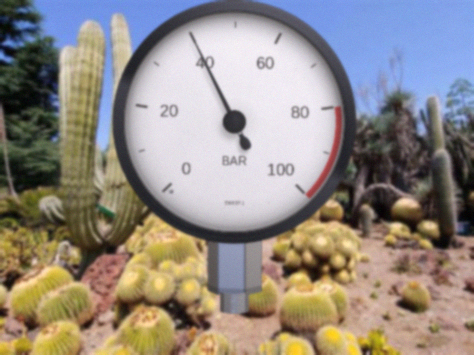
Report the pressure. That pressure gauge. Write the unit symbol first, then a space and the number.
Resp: bar 40
